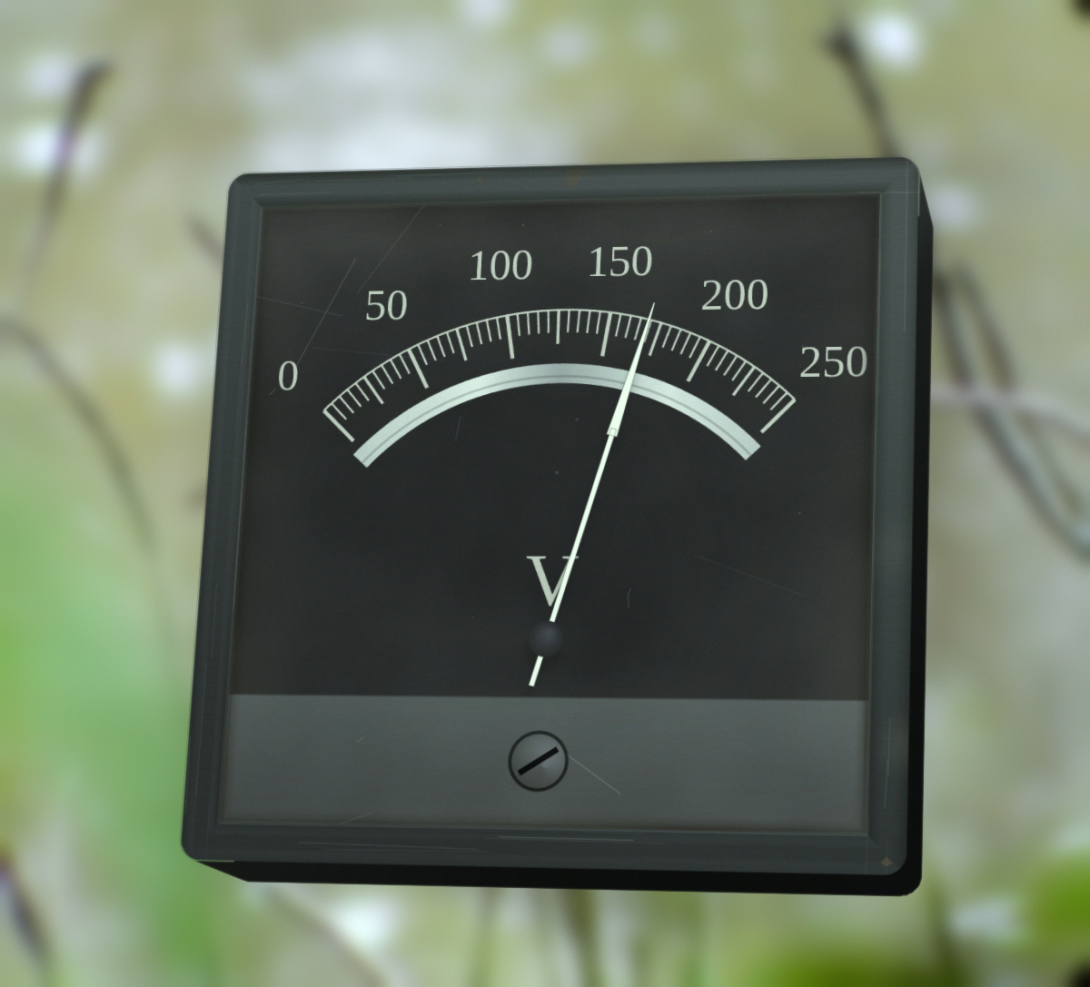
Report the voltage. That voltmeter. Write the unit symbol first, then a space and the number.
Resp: V 170
